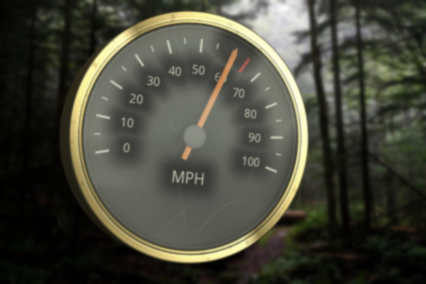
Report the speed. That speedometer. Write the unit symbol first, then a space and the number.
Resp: mph 60
